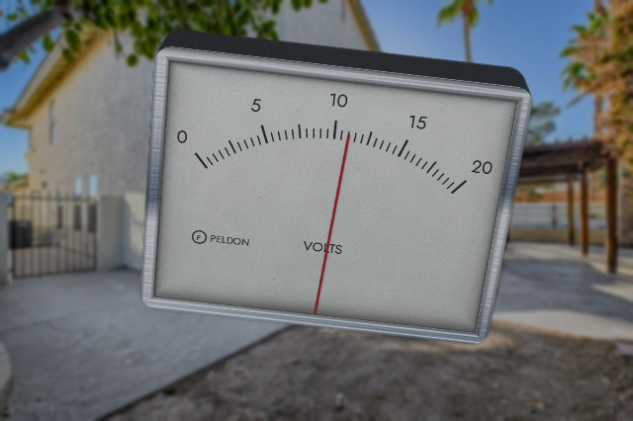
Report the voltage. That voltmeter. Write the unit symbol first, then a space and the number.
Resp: V 11
